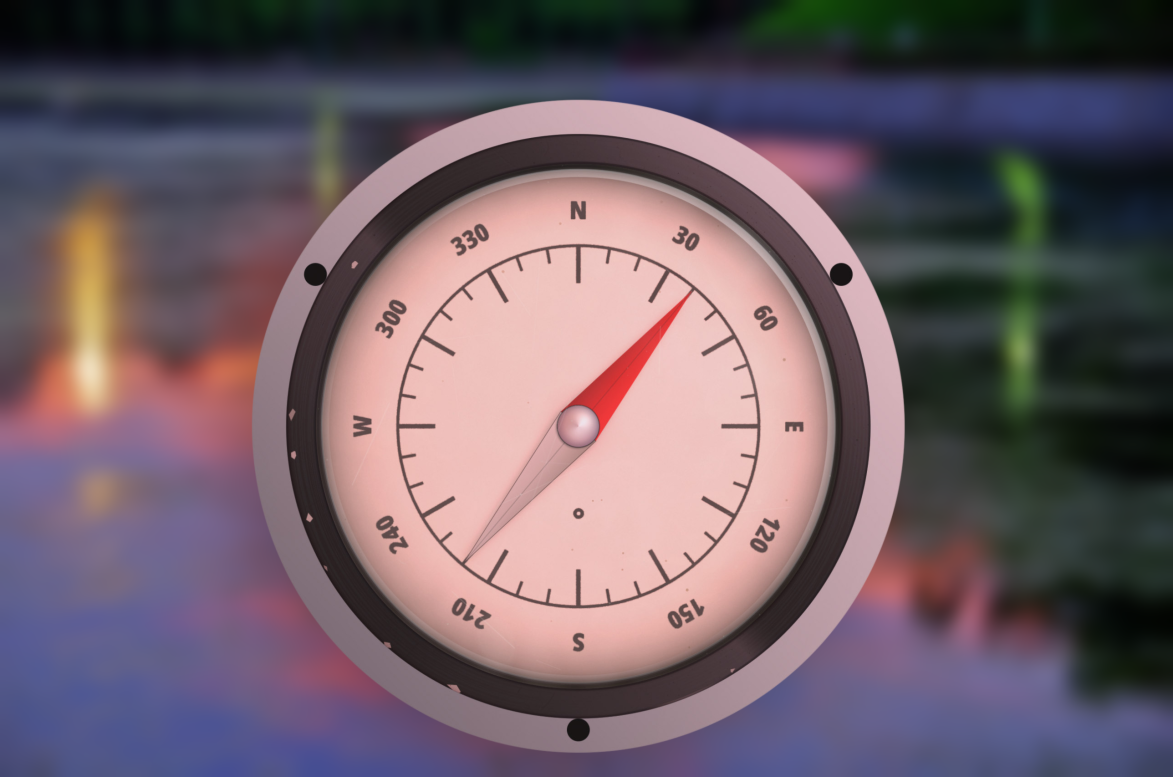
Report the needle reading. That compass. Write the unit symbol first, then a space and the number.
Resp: ° 40
